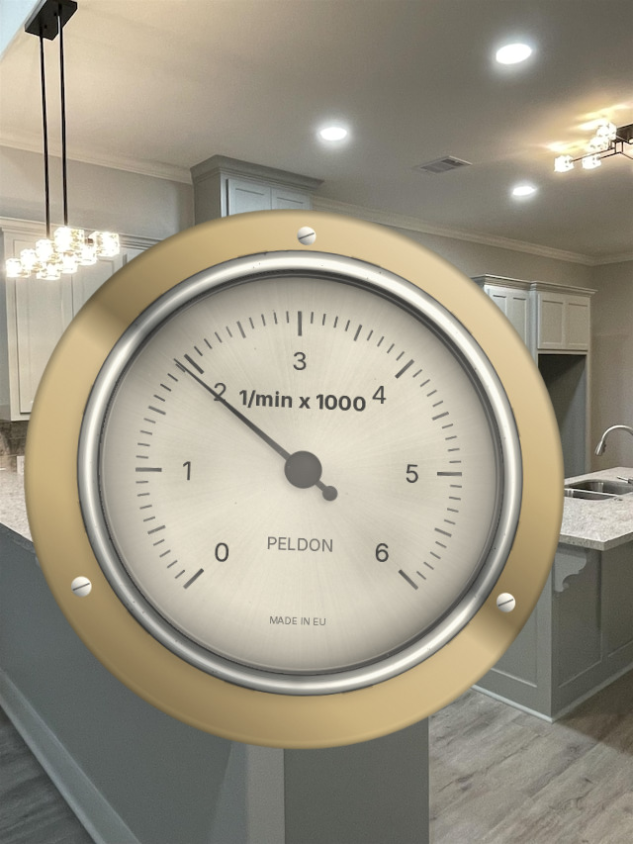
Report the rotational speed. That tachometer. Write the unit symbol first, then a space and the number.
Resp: rpm 1900
